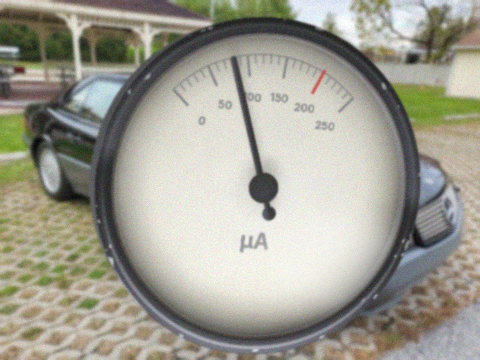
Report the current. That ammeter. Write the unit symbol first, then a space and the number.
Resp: µA 80
